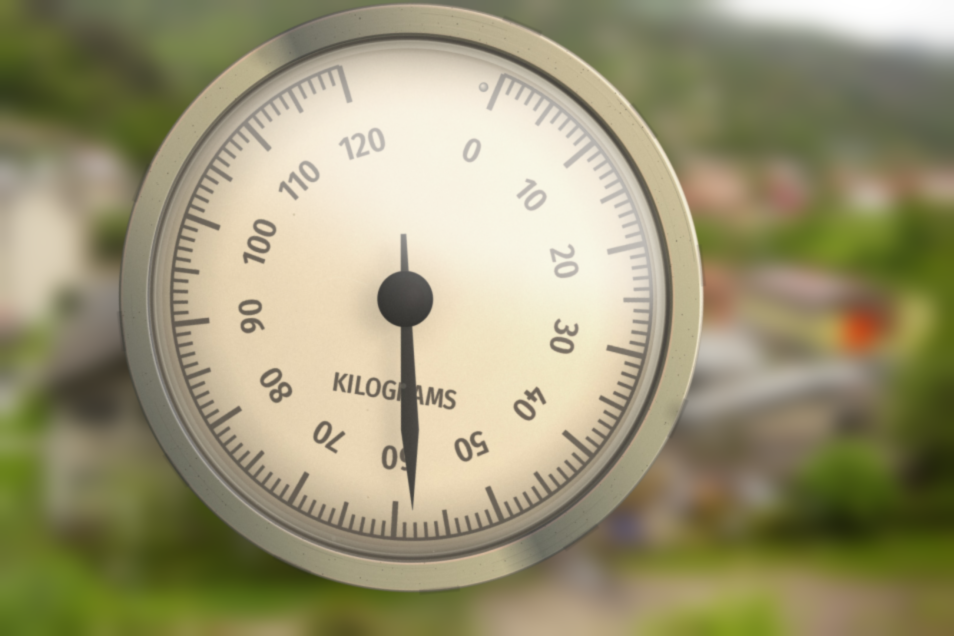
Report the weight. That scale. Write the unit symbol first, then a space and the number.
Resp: kg 58
